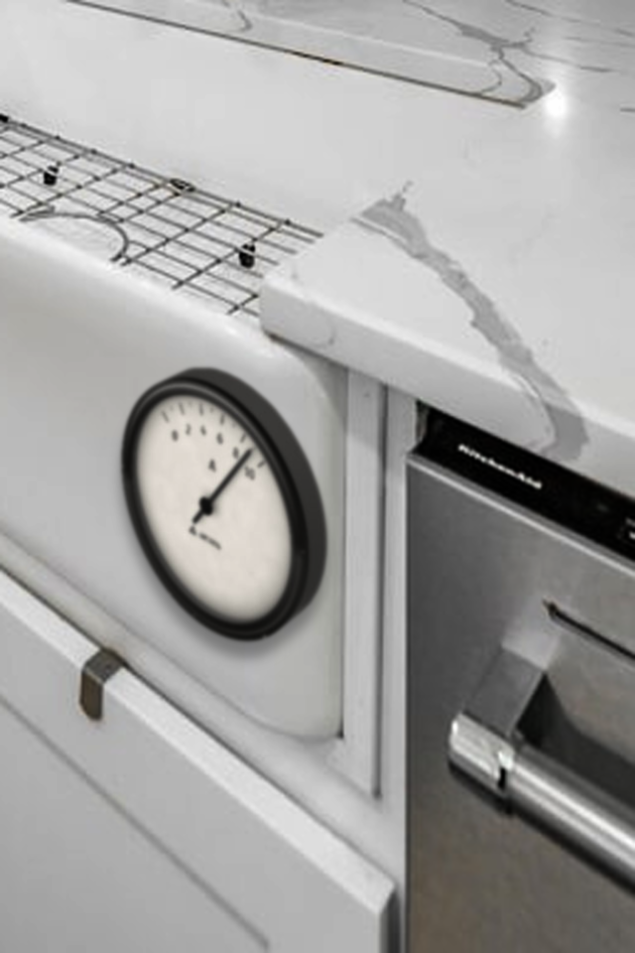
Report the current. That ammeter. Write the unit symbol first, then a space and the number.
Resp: A 9
